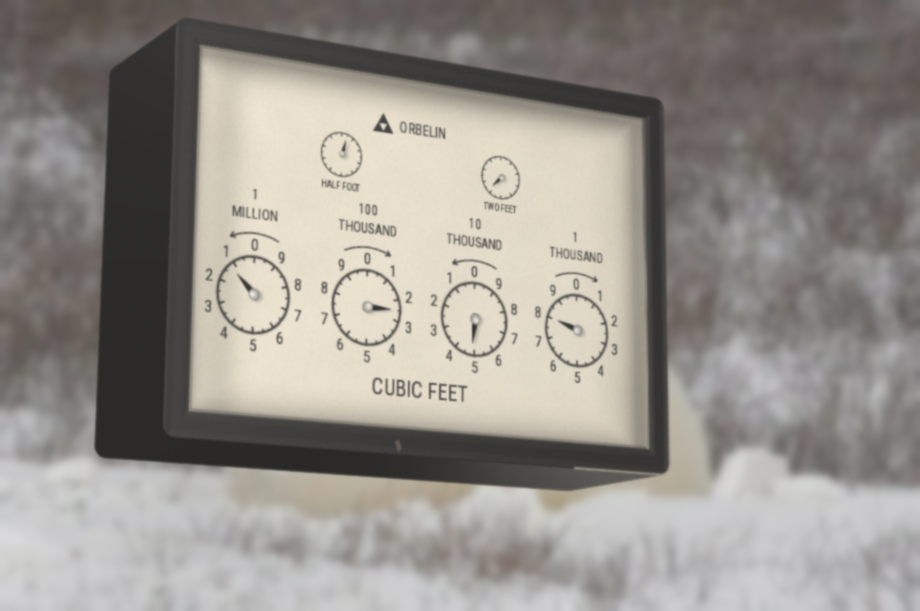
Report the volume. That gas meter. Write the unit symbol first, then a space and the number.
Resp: ft³ 124800
